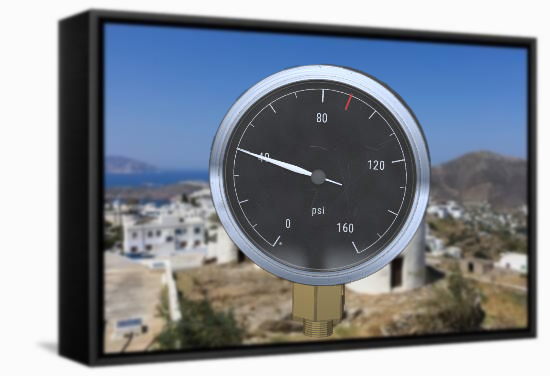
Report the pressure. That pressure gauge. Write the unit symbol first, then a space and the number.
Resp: psi 40
